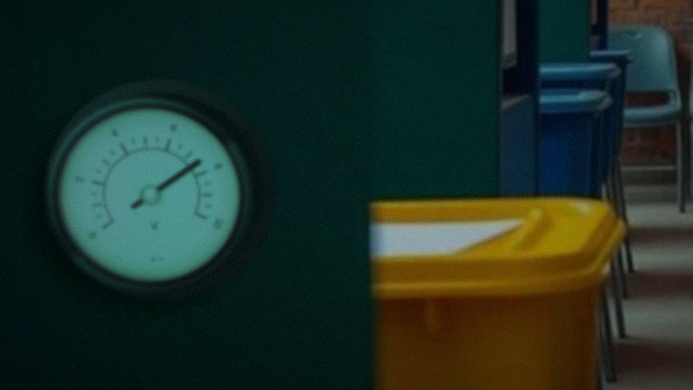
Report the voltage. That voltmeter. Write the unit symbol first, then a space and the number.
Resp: V 7.5
